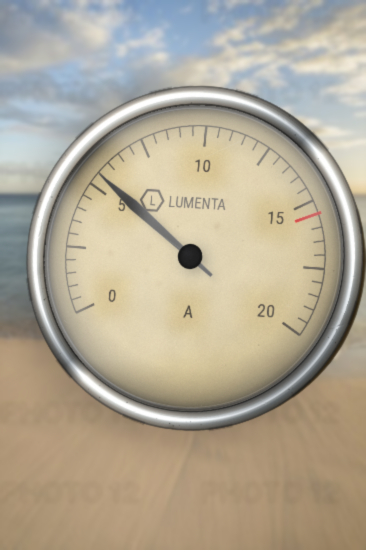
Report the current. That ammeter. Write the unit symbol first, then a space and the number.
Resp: A 5.5
